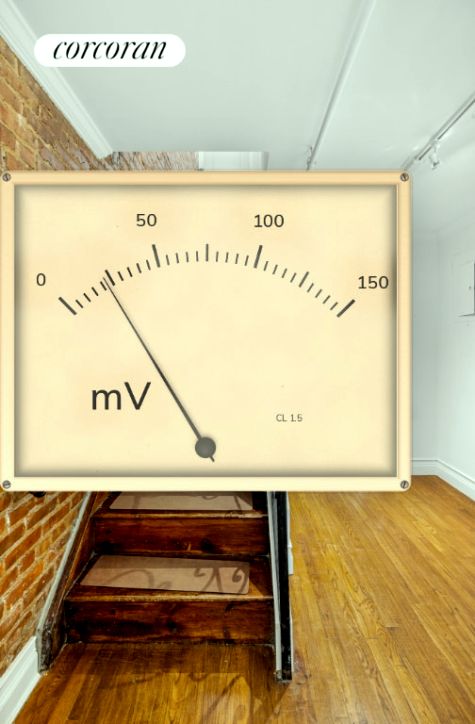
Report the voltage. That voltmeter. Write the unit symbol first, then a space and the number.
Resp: mV 22.5
